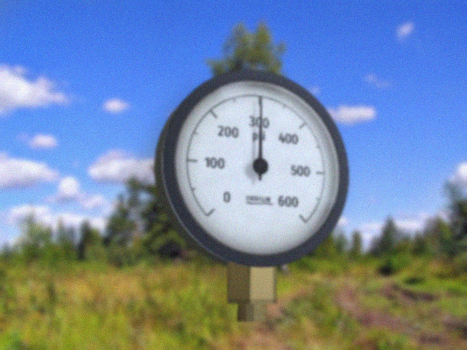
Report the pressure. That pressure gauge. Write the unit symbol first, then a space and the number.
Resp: psi 300
